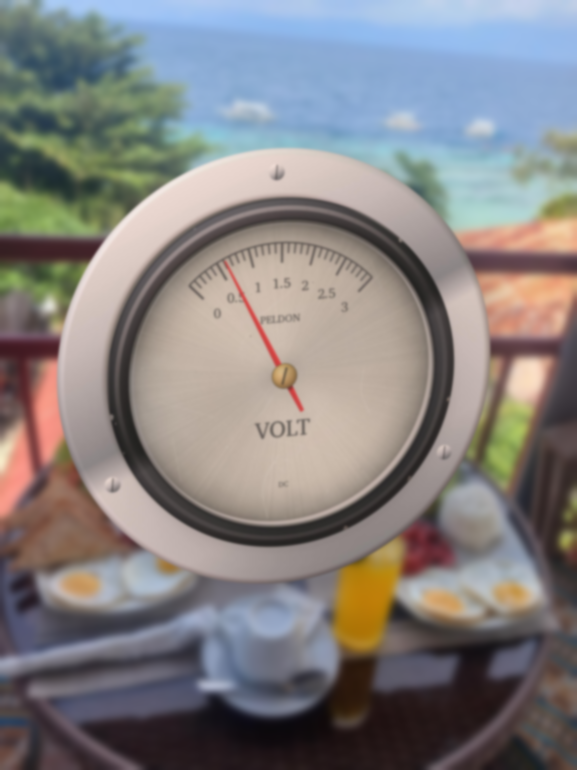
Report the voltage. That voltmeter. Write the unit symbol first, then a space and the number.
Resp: V 0.6
